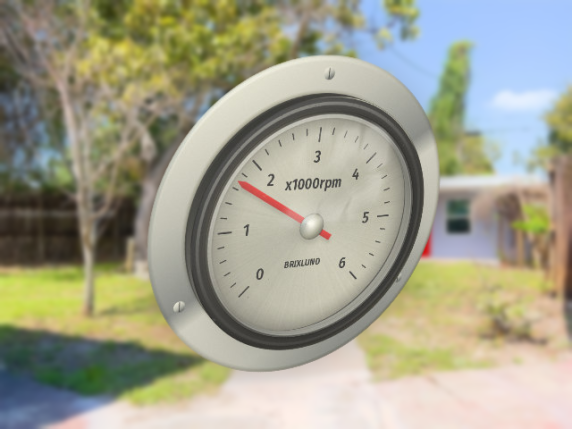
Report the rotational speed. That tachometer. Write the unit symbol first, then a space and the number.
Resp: rpm 1700
